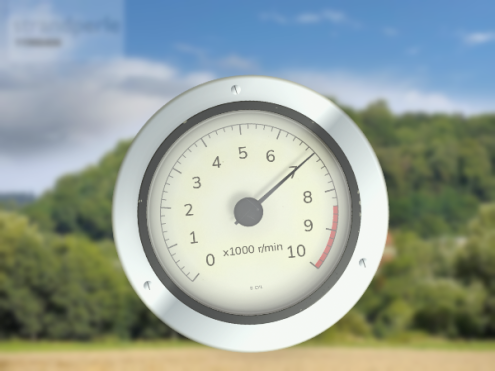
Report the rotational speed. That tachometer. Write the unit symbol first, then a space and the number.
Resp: rpm 7000
